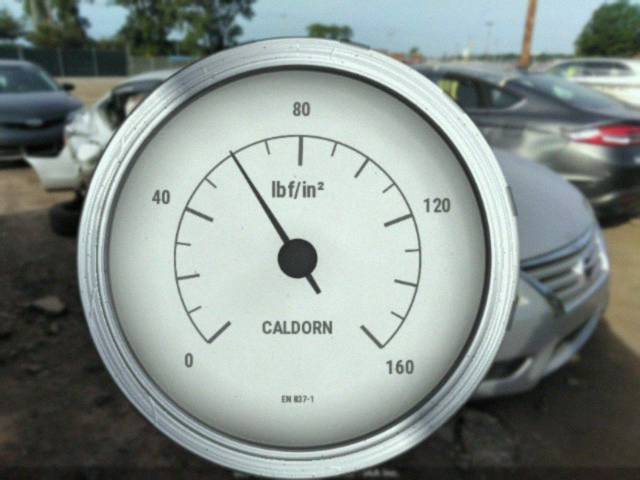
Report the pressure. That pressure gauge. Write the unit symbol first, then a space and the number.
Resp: psi 60
